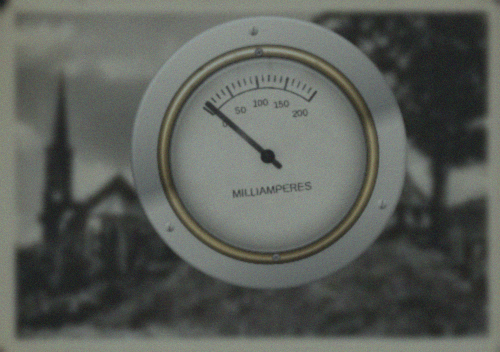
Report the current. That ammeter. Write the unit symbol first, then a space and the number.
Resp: mA 10
